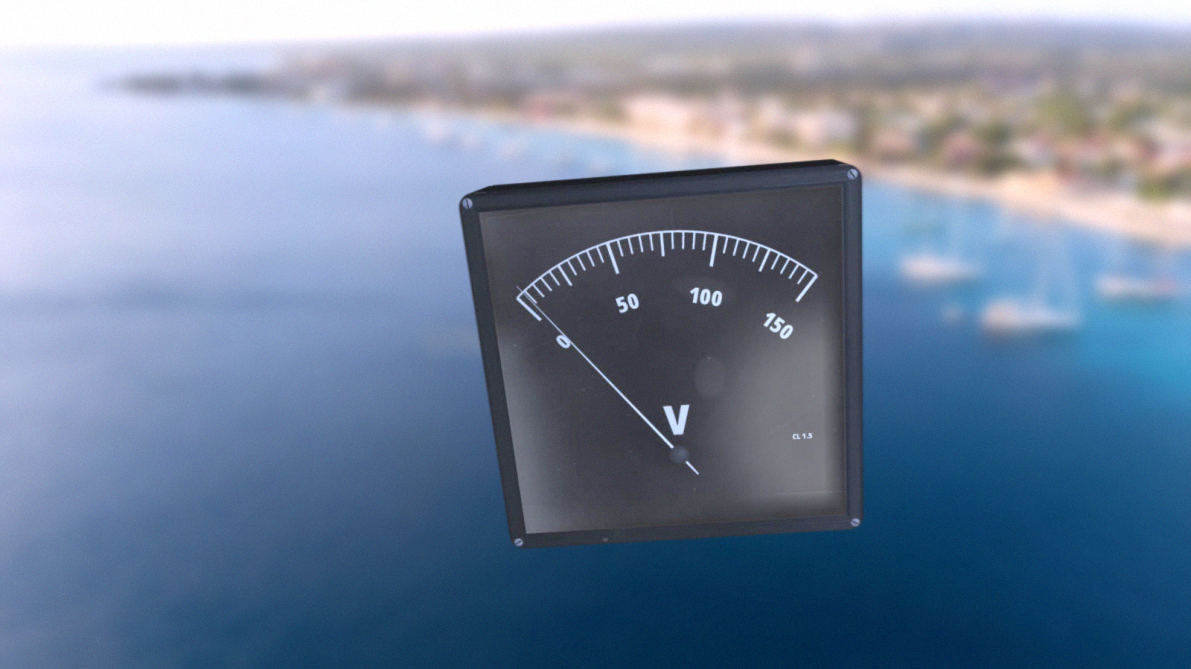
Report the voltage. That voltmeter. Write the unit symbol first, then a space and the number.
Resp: V 5
